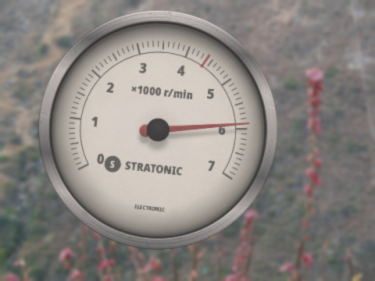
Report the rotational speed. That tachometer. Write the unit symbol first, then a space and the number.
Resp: rpm 5900
